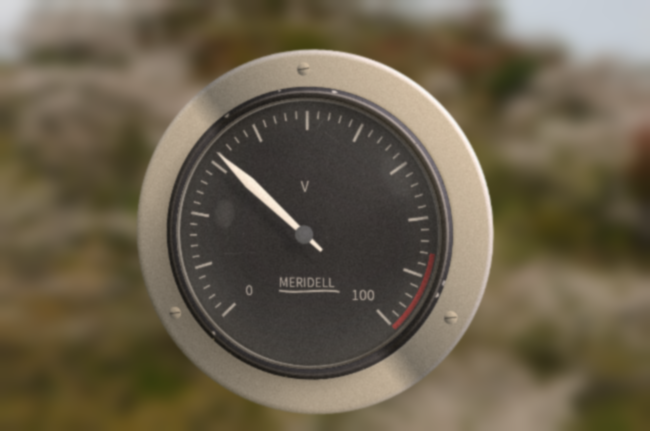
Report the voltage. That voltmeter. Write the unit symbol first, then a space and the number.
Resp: V 32
